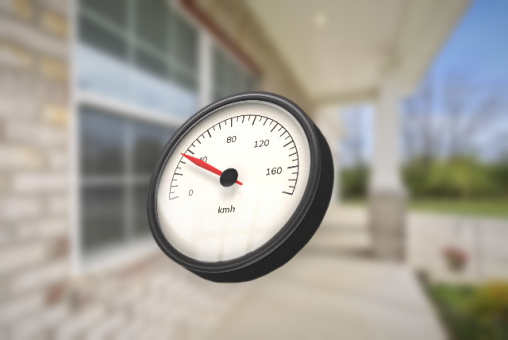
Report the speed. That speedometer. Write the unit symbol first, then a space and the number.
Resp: km/h 35
